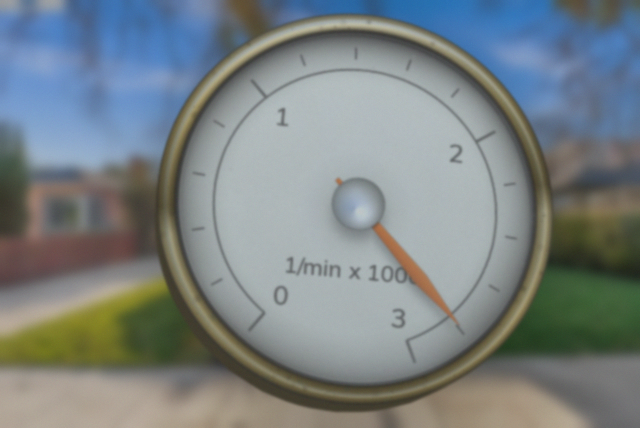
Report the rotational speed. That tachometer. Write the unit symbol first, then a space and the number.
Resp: rpm 2800
